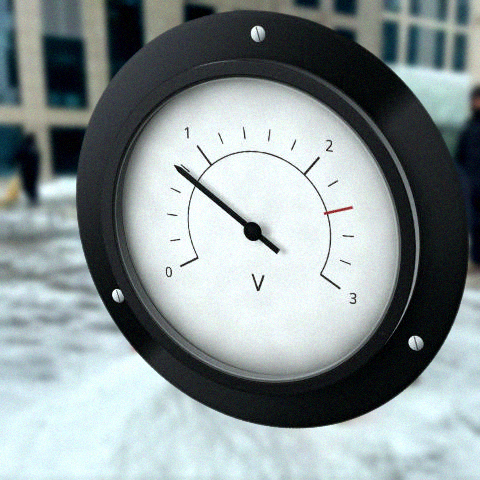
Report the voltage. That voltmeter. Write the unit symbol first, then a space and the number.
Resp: V 0.8
